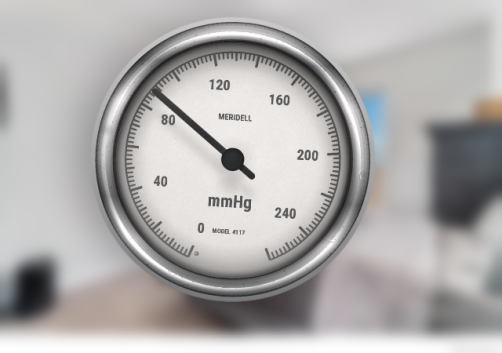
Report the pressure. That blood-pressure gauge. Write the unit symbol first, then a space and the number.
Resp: mmHg 88
